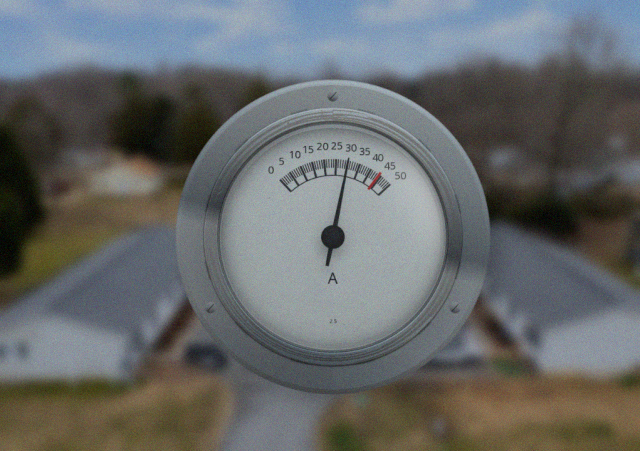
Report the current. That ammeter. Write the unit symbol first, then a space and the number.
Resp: A 30
